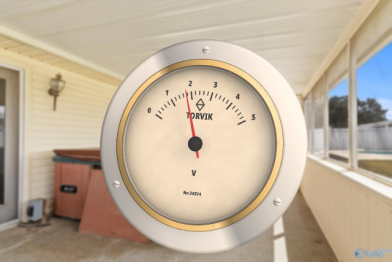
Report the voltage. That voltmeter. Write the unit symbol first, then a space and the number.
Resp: V 1.8
